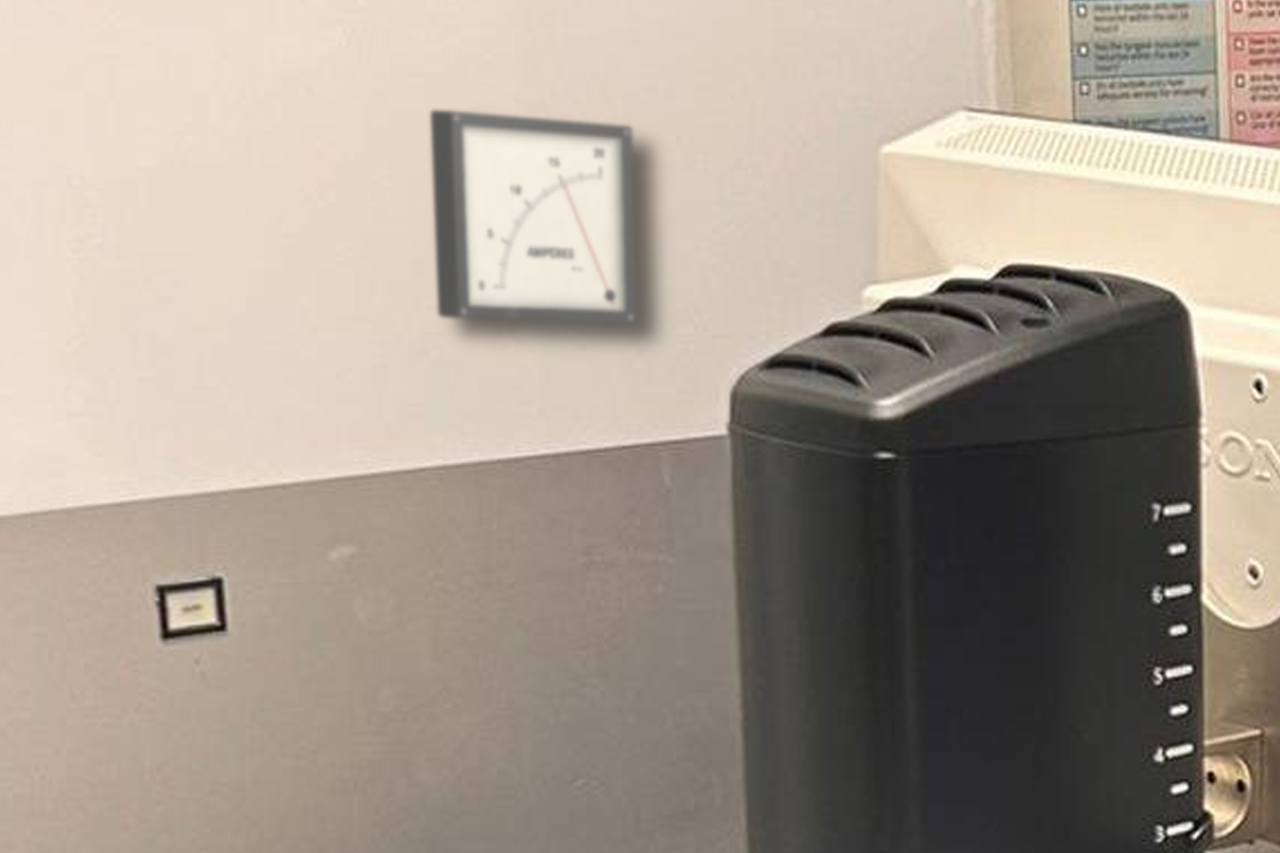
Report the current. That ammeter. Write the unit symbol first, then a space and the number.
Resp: A 15
